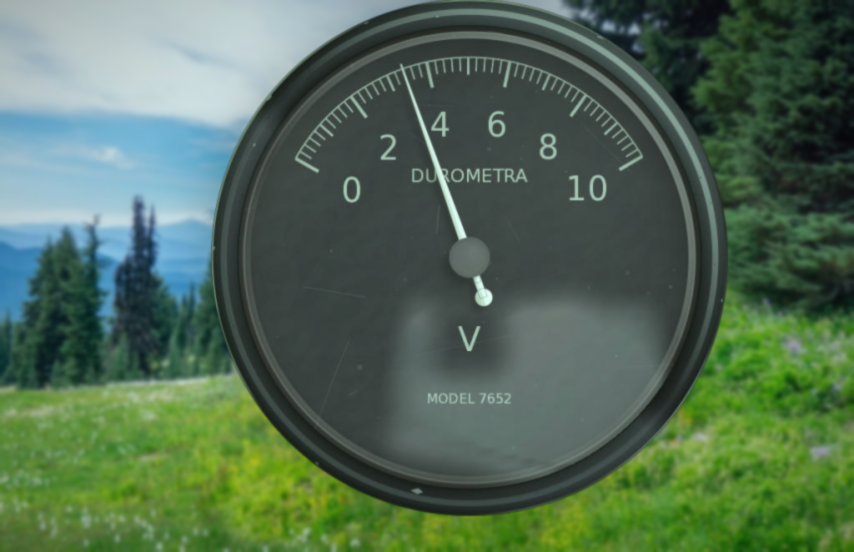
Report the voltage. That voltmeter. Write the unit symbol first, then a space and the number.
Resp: V 3.4
